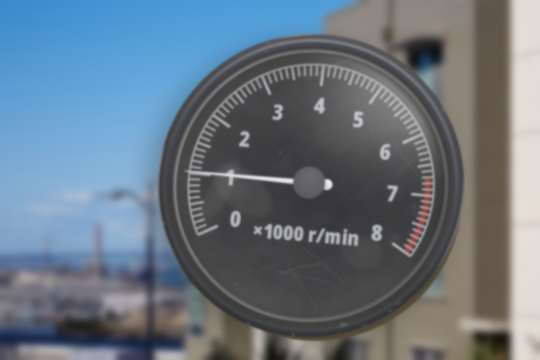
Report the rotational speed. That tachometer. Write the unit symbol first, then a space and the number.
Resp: rpm 1000
